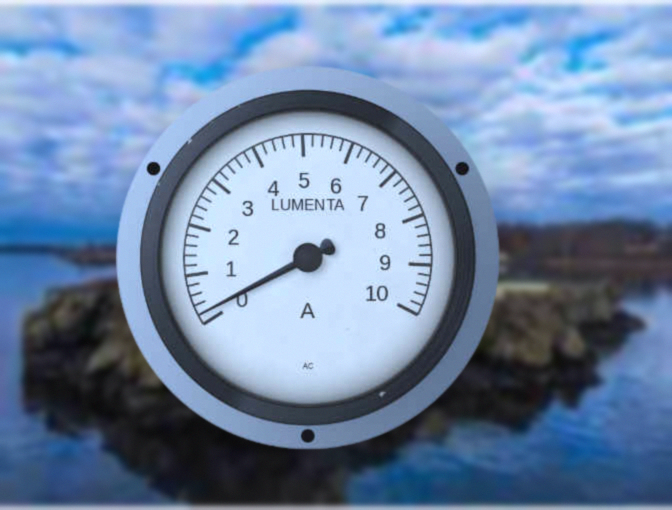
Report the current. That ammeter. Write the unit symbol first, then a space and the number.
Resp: A 0.2
